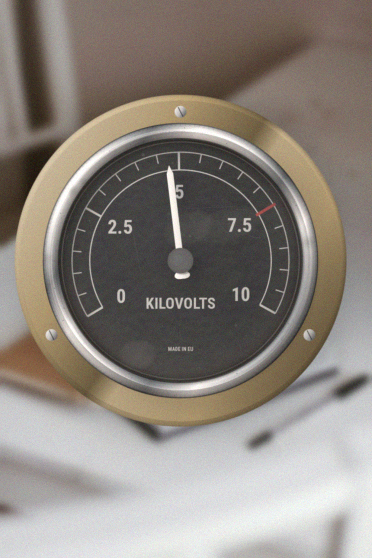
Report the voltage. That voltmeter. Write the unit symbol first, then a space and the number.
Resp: kV 4.75
